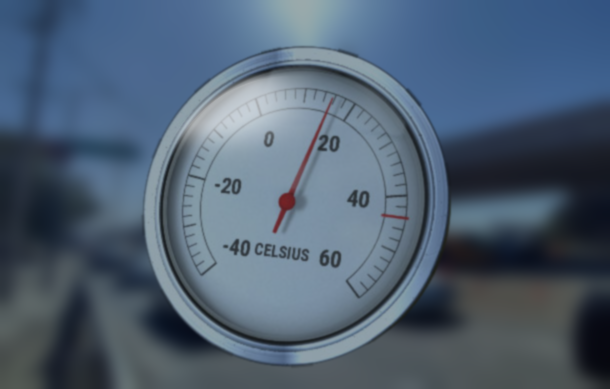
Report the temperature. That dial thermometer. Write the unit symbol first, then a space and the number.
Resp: °C 16
